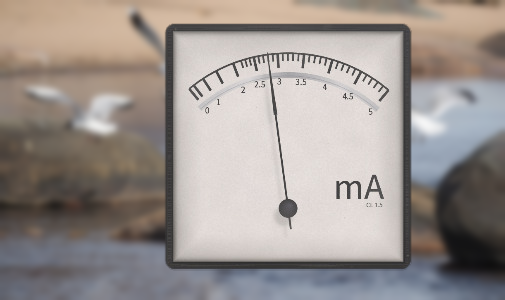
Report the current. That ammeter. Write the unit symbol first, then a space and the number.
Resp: mA 2.8
